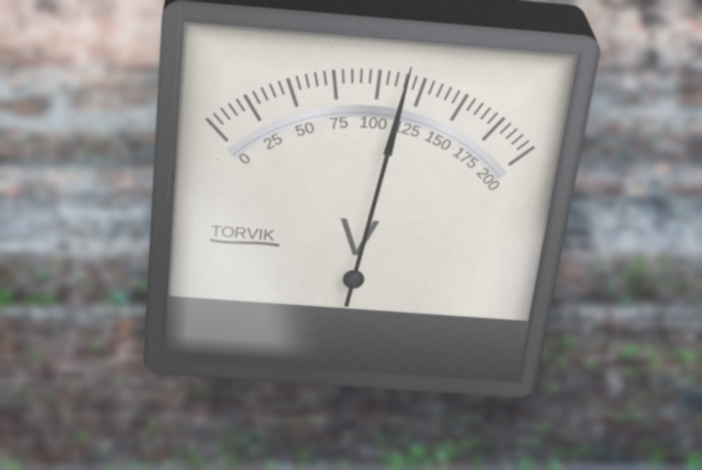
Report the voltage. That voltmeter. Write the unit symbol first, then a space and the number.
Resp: V 115
